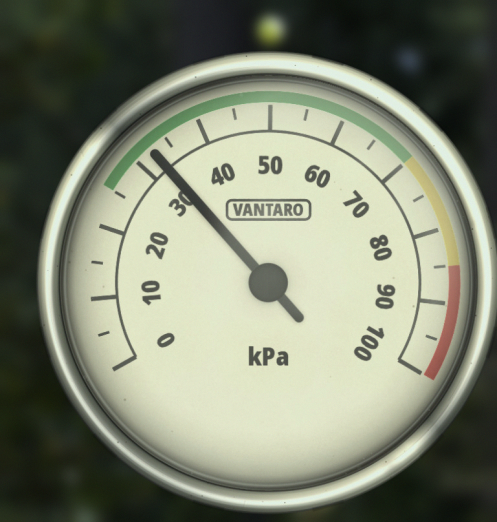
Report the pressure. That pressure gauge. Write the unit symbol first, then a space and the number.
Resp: kPa 32.5
